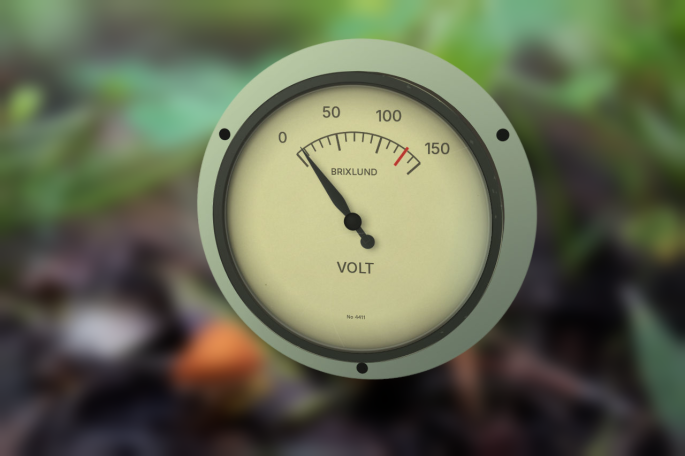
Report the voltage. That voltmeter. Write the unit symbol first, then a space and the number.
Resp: V 10
